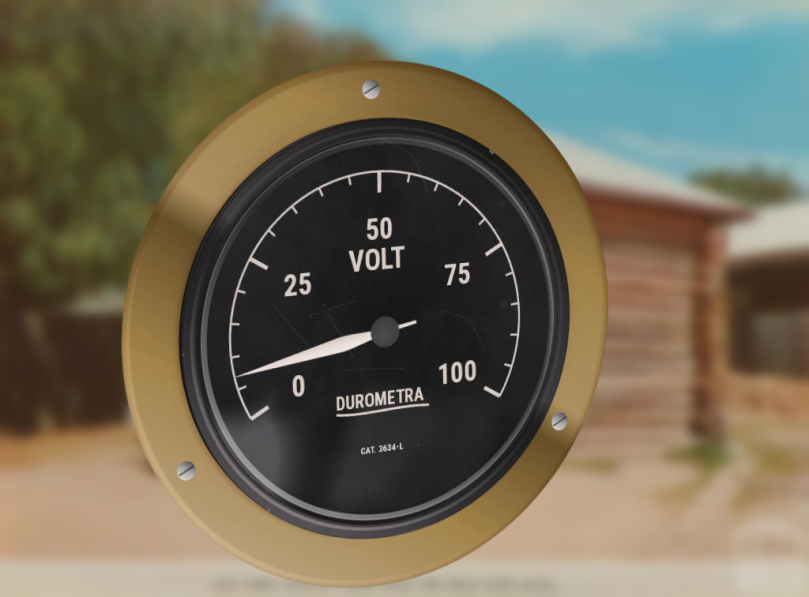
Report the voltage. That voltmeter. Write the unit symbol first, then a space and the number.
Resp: V 7.5
